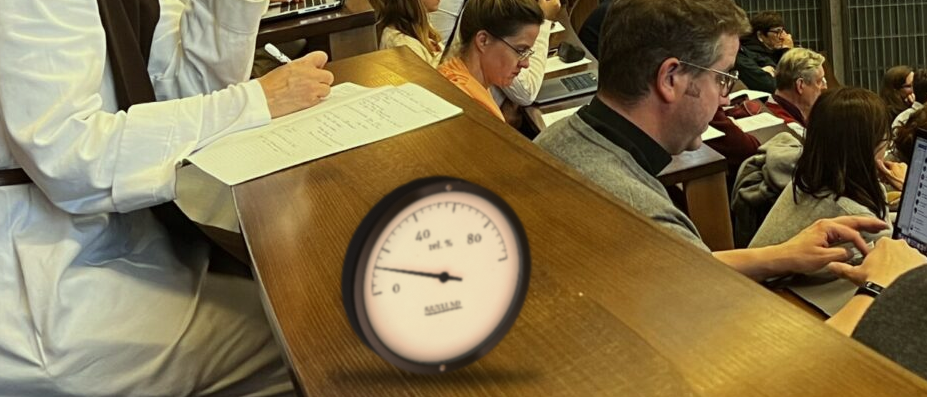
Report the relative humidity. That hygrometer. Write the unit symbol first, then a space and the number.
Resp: % 12
